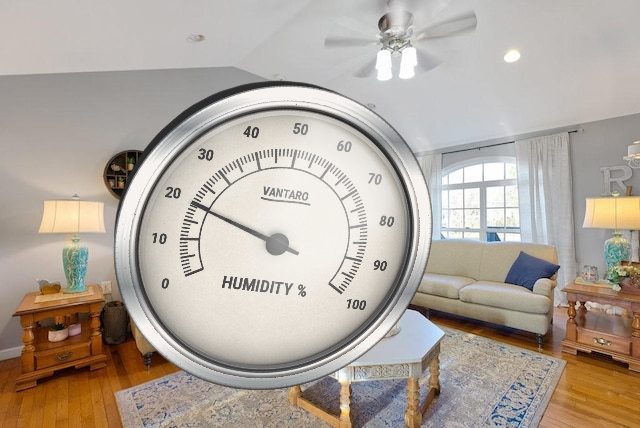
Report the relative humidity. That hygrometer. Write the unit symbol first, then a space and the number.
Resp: % 20
